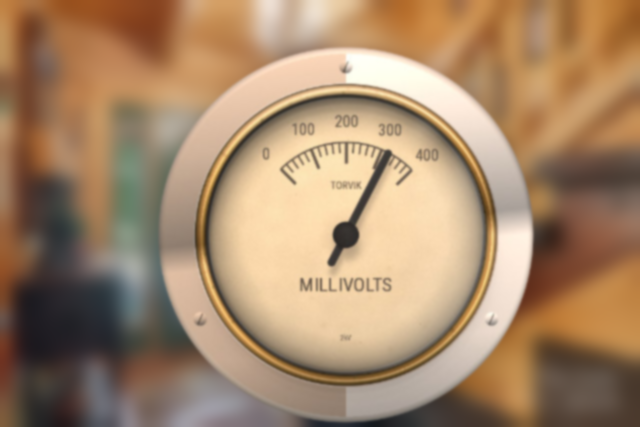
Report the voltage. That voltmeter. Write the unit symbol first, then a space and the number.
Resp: mV 320
